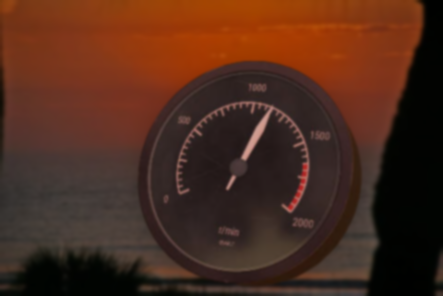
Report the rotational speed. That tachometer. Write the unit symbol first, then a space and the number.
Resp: rpm 1150
